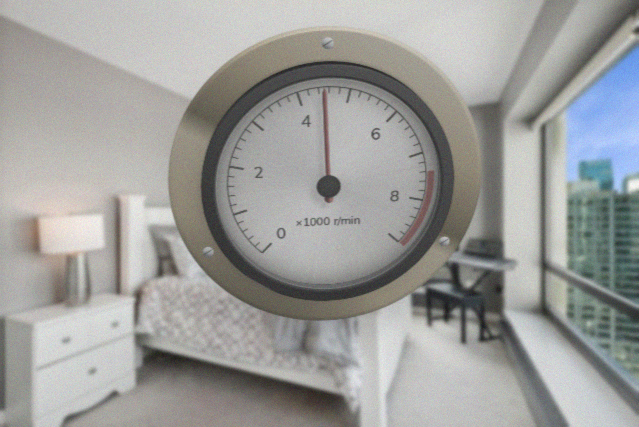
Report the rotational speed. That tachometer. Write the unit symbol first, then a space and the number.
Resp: rpm 4500
